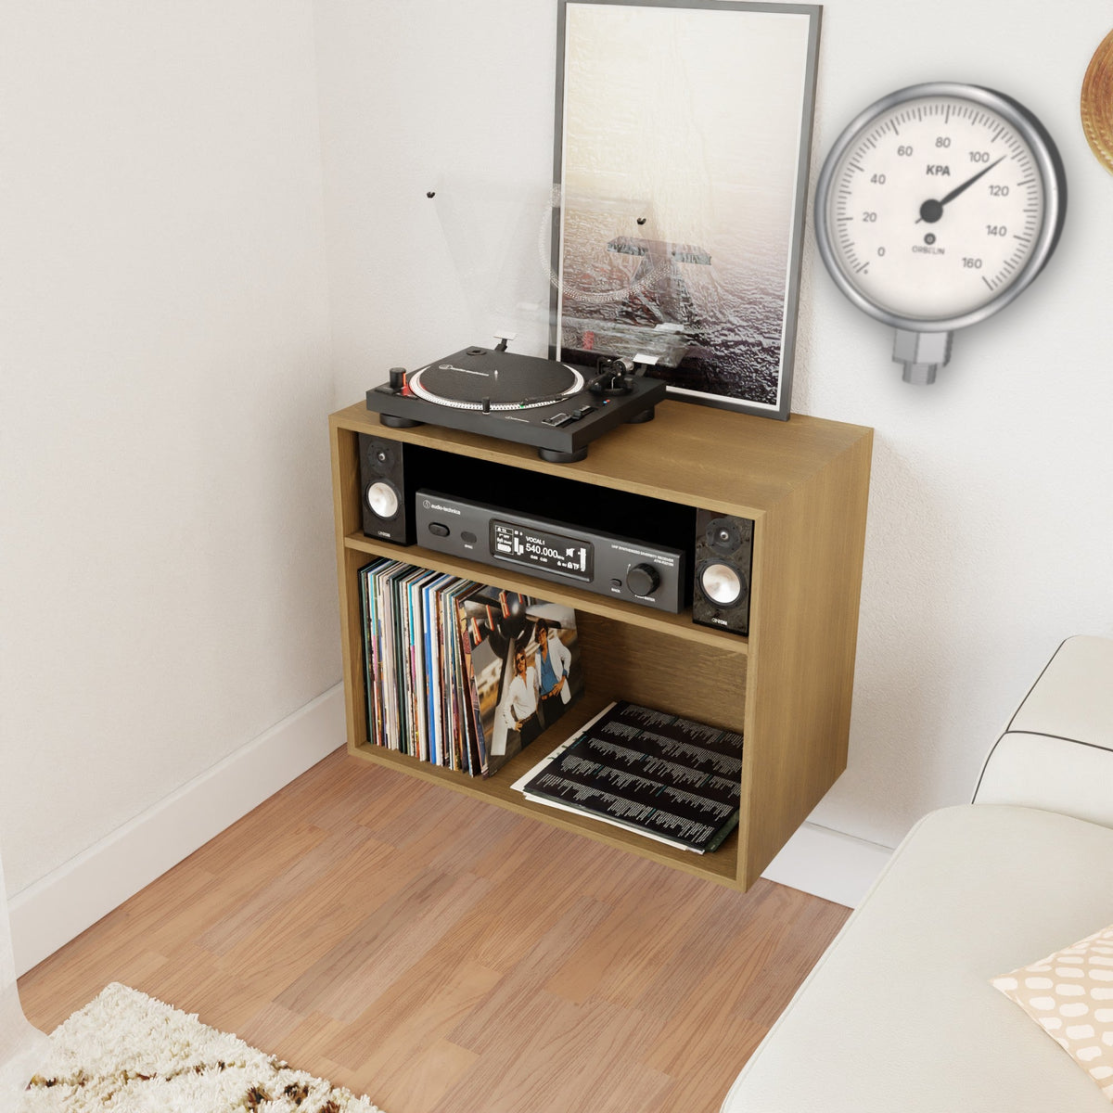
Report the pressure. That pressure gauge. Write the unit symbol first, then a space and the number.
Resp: kPa 108
